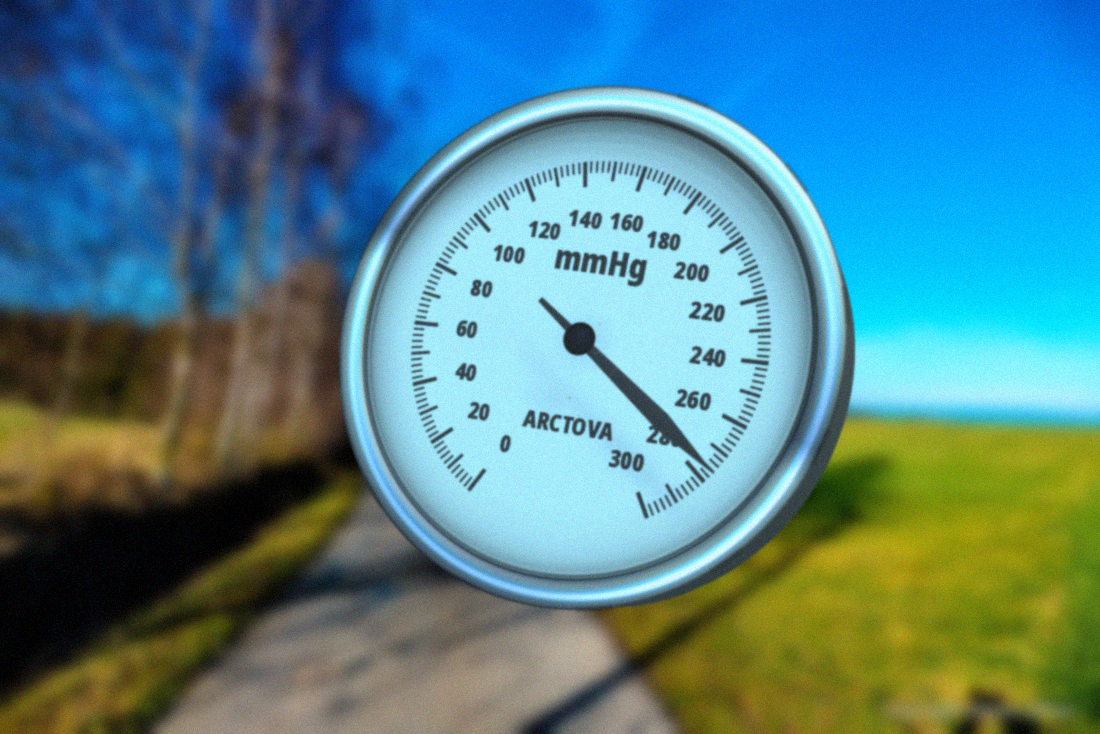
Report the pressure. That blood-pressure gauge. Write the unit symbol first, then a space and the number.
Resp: mmHg 276
